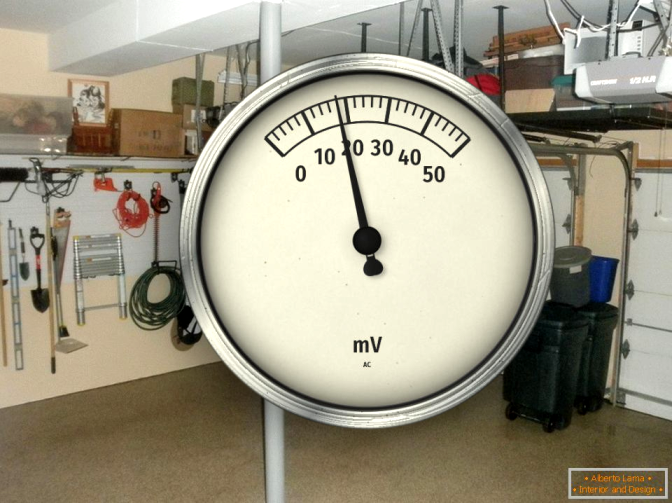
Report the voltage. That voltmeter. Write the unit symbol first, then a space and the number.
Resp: mV 18
